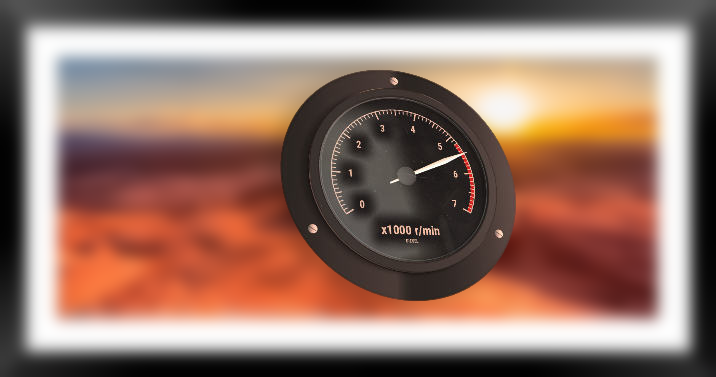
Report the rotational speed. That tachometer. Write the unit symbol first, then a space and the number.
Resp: rpm 5500
